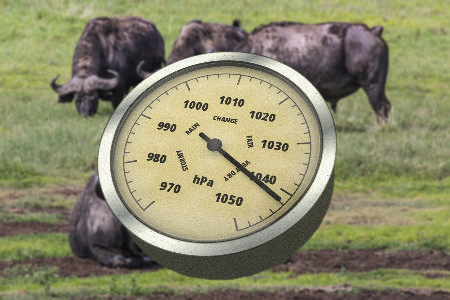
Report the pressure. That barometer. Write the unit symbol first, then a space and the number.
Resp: hPa 1042
